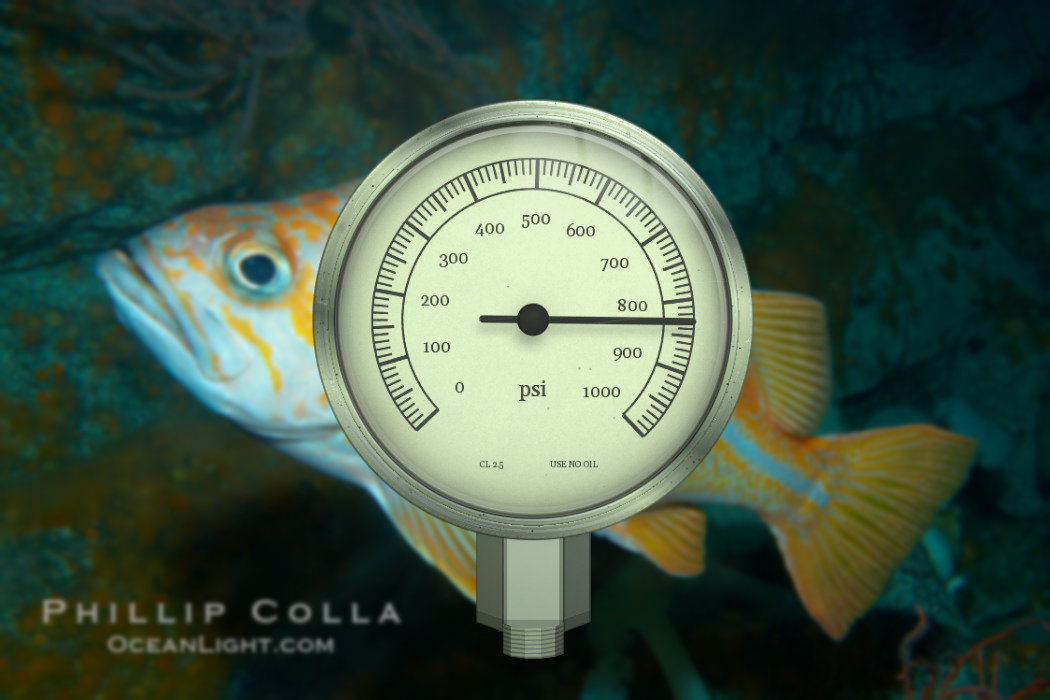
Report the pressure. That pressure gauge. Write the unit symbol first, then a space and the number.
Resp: psi 830
